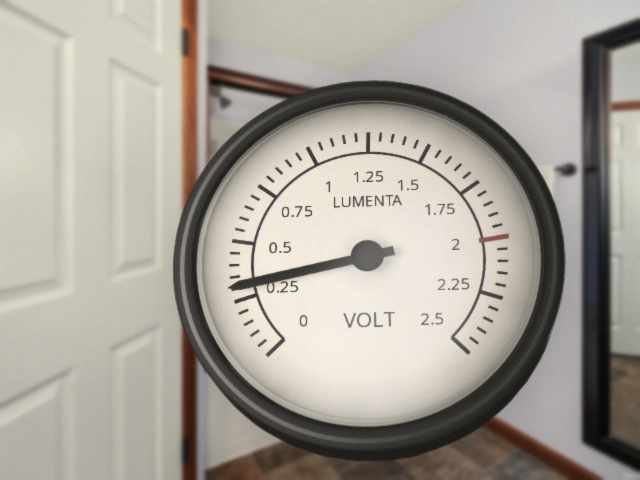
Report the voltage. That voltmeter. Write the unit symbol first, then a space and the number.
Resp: V 0.3
